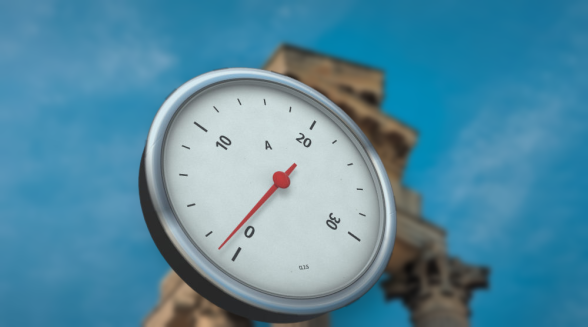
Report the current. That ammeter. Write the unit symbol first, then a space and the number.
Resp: A 1
